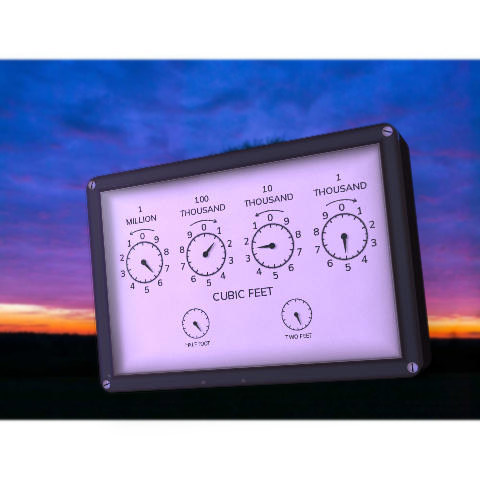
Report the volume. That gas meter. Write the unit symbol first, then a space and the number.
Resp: ft³ 612500
